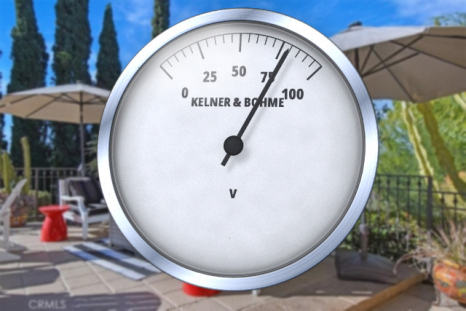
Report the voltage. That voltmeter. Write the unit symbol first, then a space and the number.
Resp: V 80
